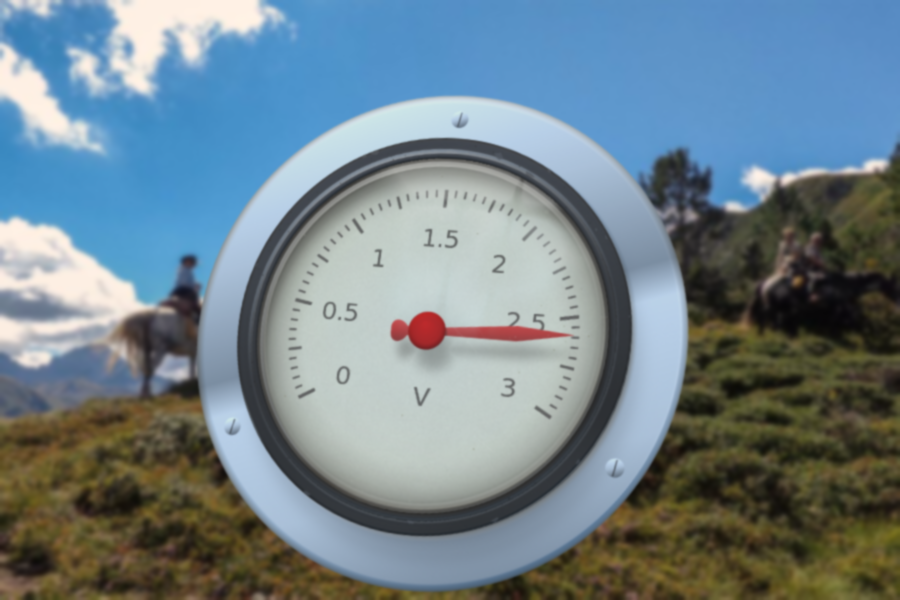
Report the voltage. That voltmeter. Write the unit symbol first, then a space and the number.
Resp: V 2.6
